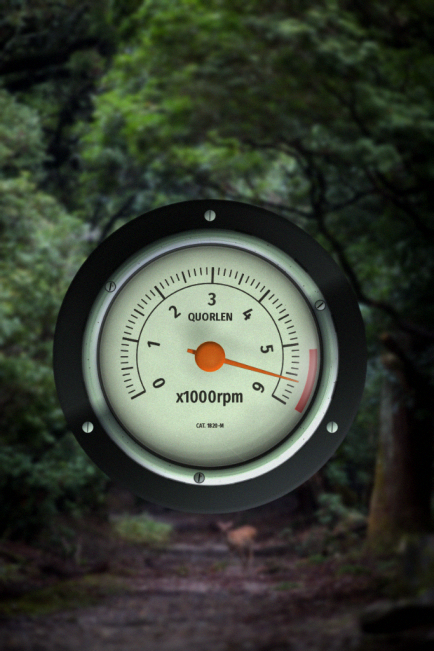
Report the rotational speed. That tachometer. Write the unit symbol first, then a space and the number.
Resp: rpm 5600
